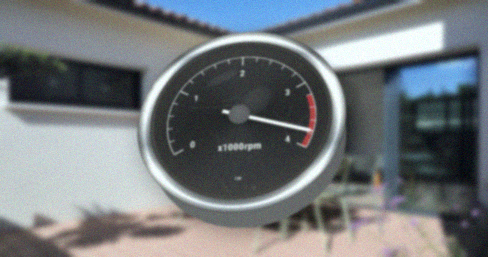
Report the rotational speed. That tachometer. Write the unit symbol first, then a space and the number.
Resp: rpm 3800
